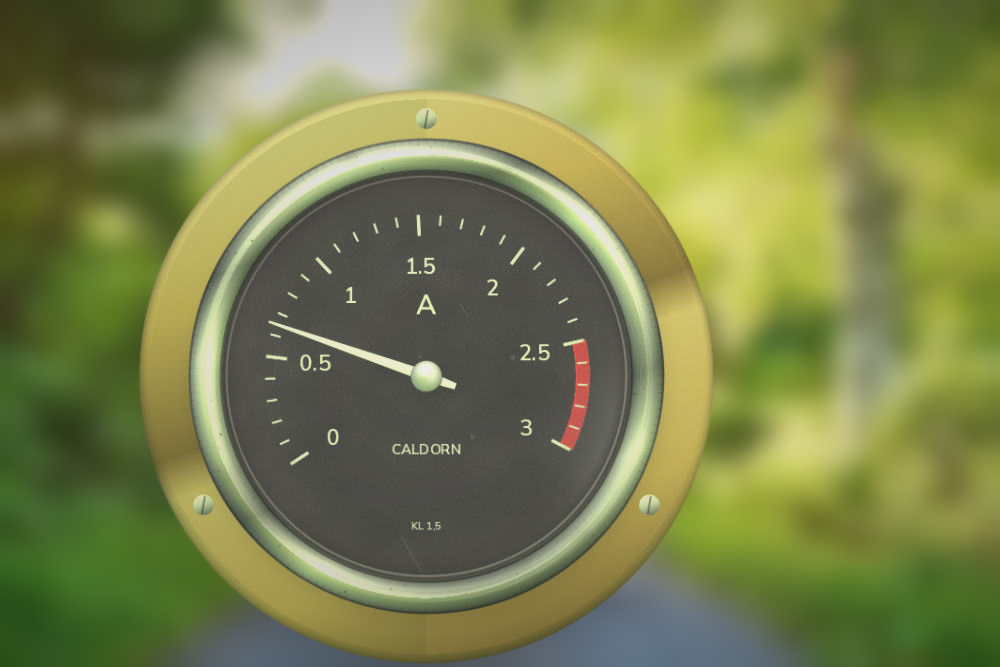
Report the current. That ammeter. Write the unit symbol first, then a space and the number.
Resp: A 0.65
